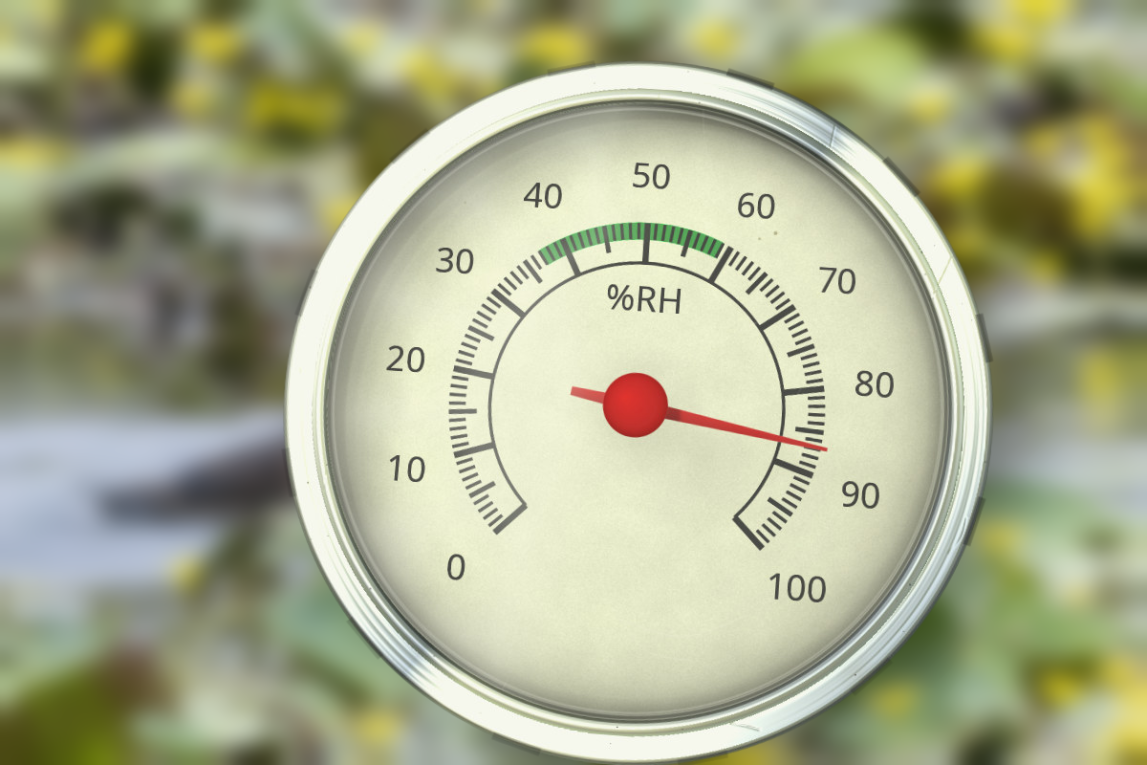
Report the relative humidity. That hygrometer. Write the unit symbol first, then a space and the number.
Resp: % 87
